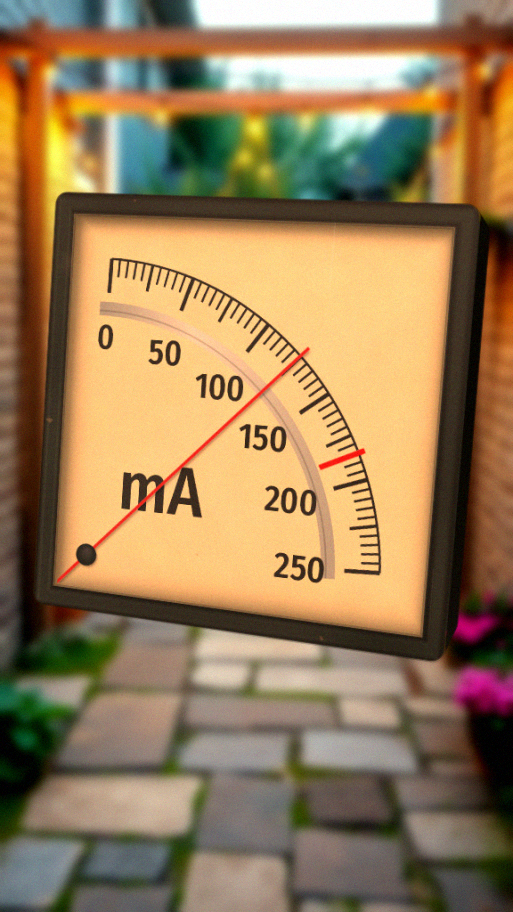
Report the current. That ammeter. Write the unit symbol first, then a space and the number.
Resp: mA 125
